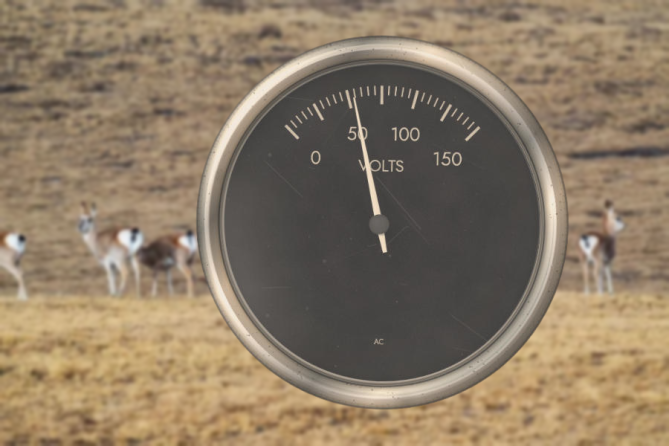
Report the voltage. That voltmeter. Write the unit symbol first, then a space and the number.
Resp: V 55
